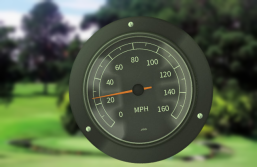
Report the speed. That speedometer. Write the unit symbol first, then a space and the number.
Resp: mph 25
